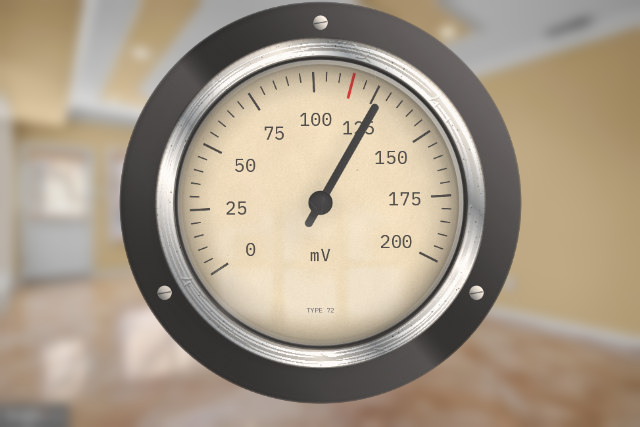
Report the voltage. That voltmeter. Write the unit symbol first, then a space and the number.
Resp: mV 127.5
